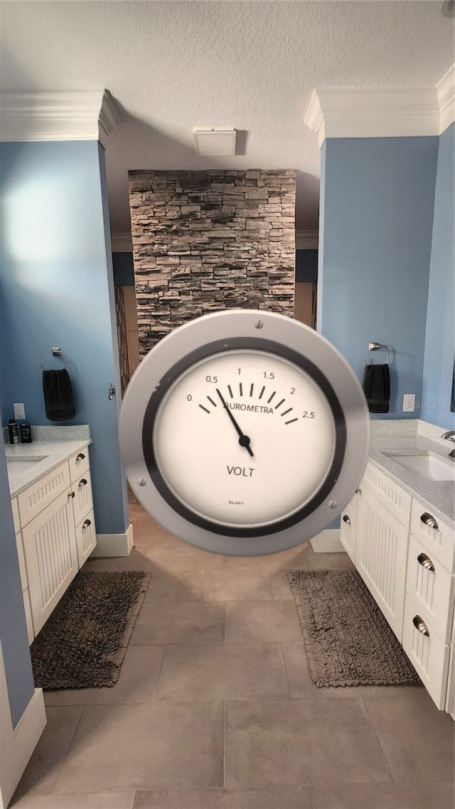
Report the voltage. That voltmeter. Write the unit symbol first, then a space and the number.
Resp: V 0.5
